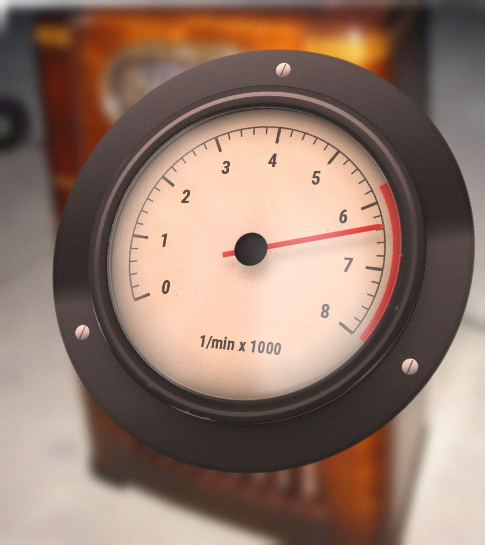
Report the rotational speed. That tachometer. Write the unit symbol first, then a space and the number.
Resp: rpm 6400
